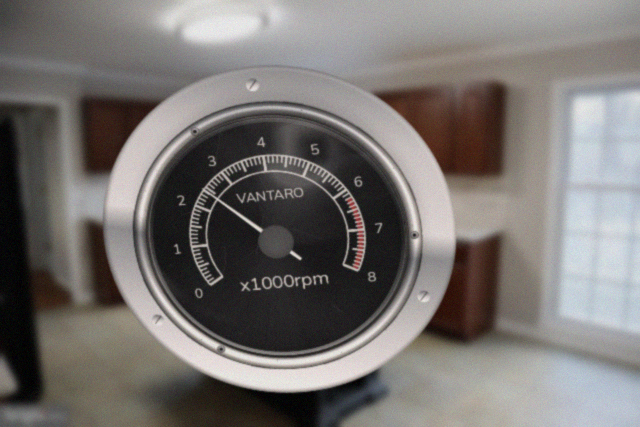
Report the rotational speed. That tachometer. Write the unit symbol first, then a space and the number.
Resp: rpm 2500
